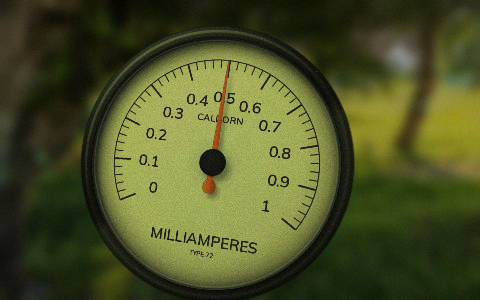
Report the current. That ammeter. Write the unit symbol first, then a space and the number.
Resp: mA 0.5
